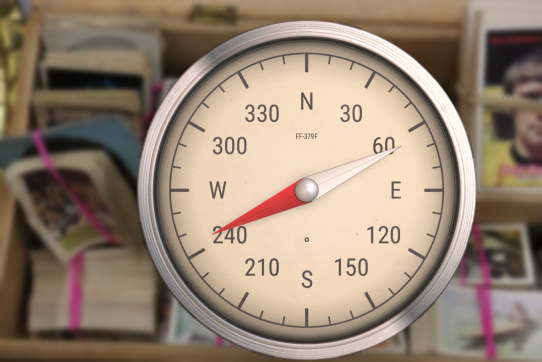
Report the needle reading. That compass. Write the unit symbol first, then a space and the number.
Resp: ° 245
